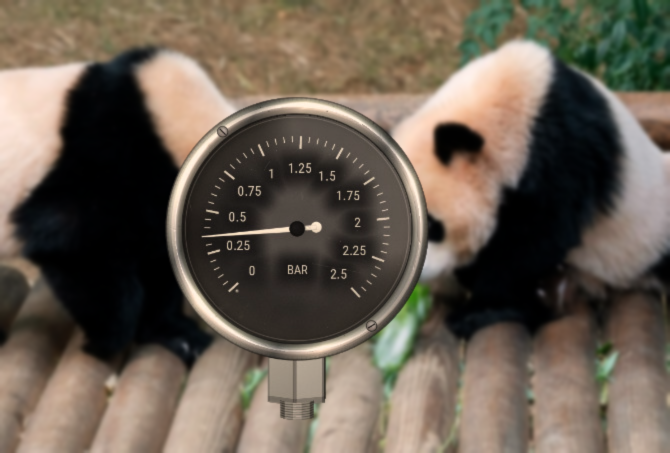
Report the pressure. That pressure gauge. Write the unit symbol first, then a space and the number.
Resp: bar 0.35
